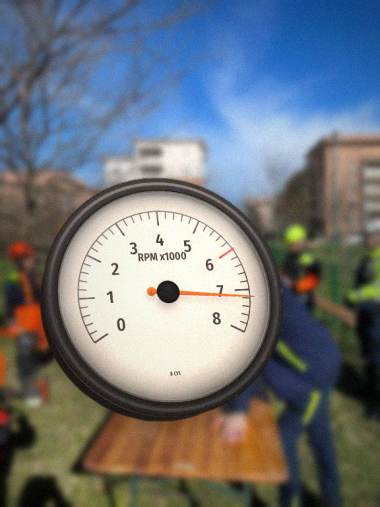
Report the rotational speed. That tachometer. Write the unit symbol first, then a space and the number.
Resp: rpm 7200
